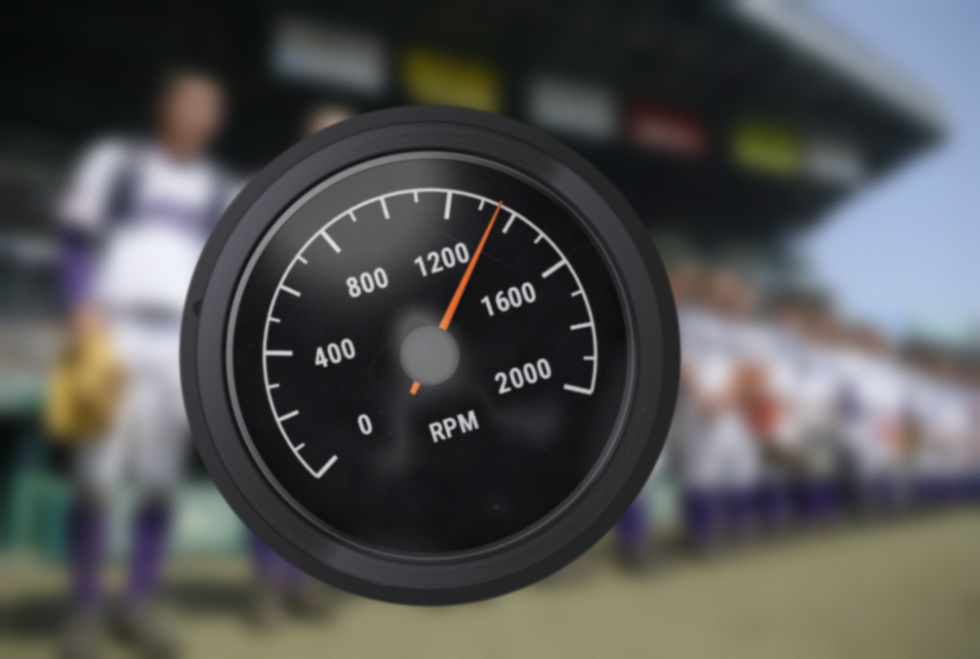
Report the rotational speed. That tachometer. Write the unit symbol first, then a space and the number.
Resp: rpm 1350
